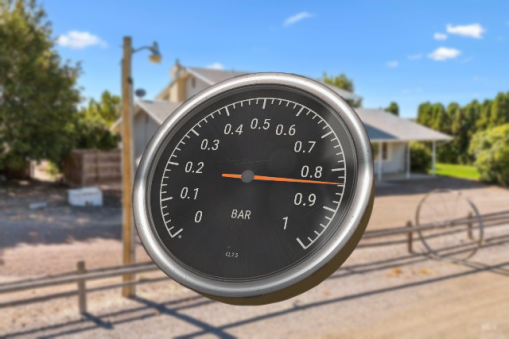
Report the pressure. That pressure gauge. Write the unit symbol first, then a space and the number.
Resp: bar 0.84
